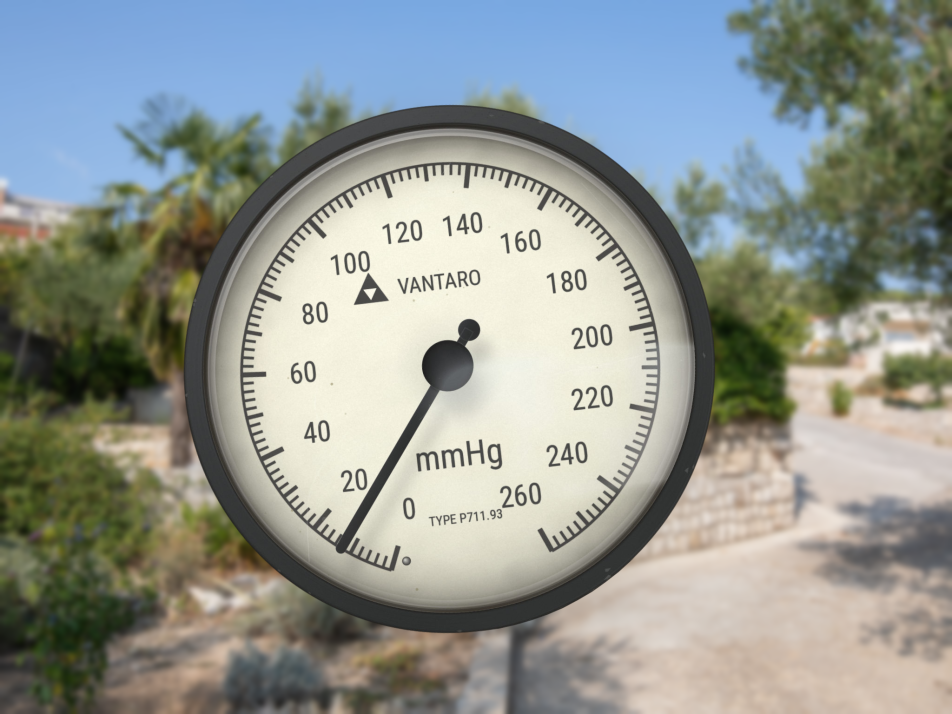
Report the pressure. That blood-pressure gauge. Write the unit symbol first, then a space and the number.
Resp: mmHg 12
